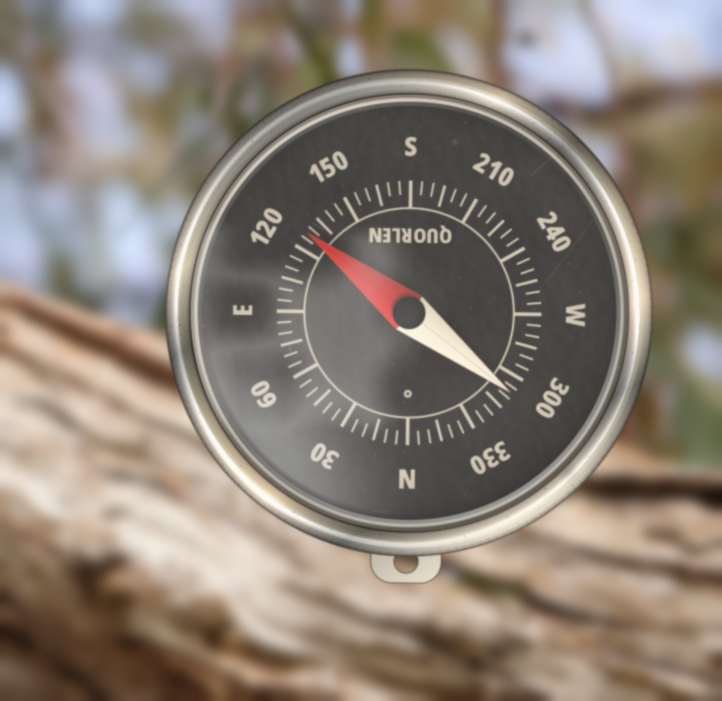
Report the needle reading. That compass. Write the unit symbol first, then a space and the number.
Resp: ° 127.5
